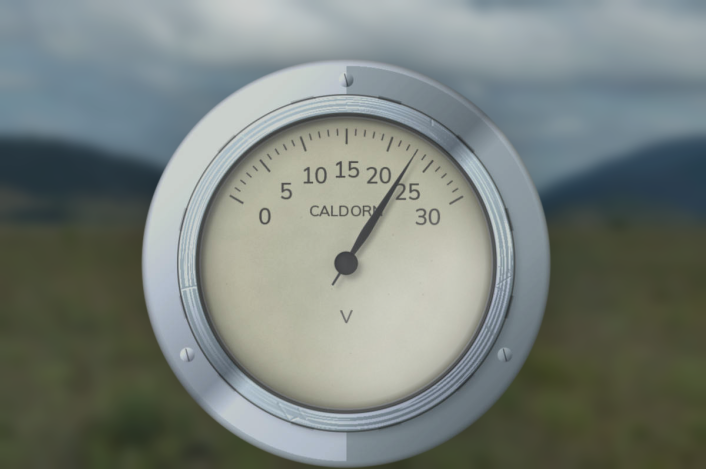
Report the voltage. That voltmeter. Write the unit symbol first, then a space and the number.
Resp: V 23
